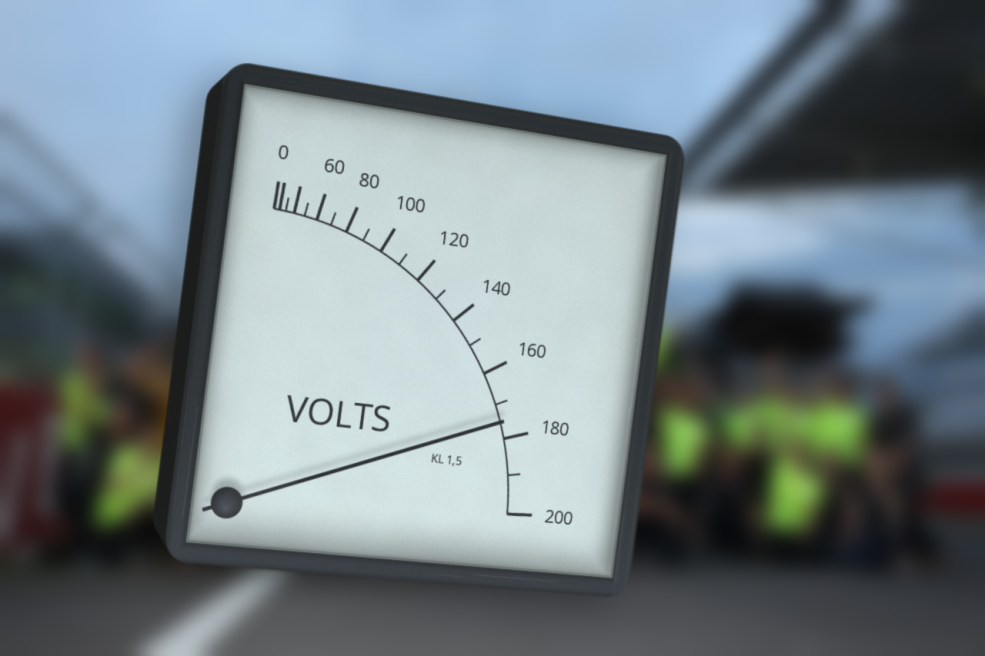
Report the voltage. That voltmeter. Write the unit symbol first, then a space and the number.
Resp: V 175
